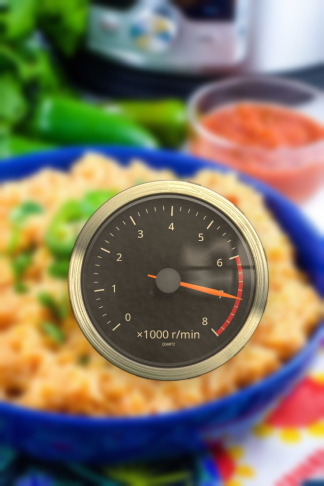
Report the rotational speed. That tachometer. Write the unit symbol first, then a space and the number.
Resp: rpm 7000
